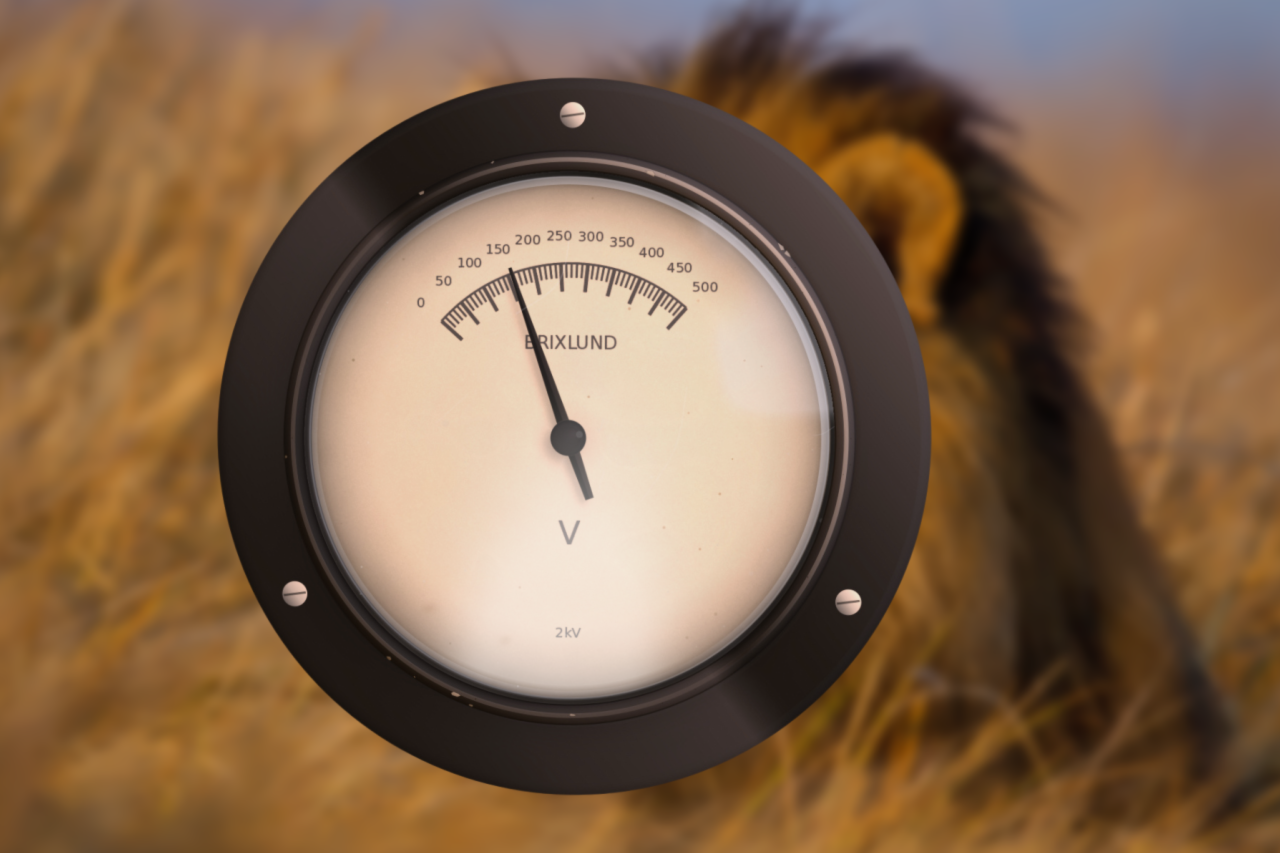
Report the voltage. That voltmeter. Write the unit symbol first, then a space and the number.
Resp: V 160
